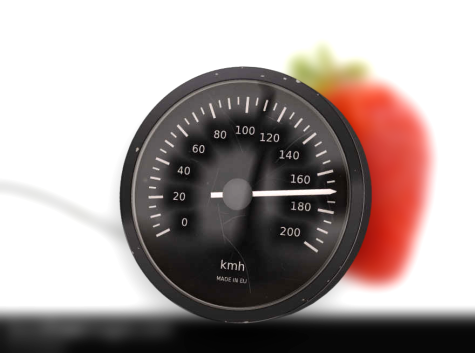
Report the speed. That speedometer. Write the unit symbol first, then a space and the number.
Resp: km/h 170
